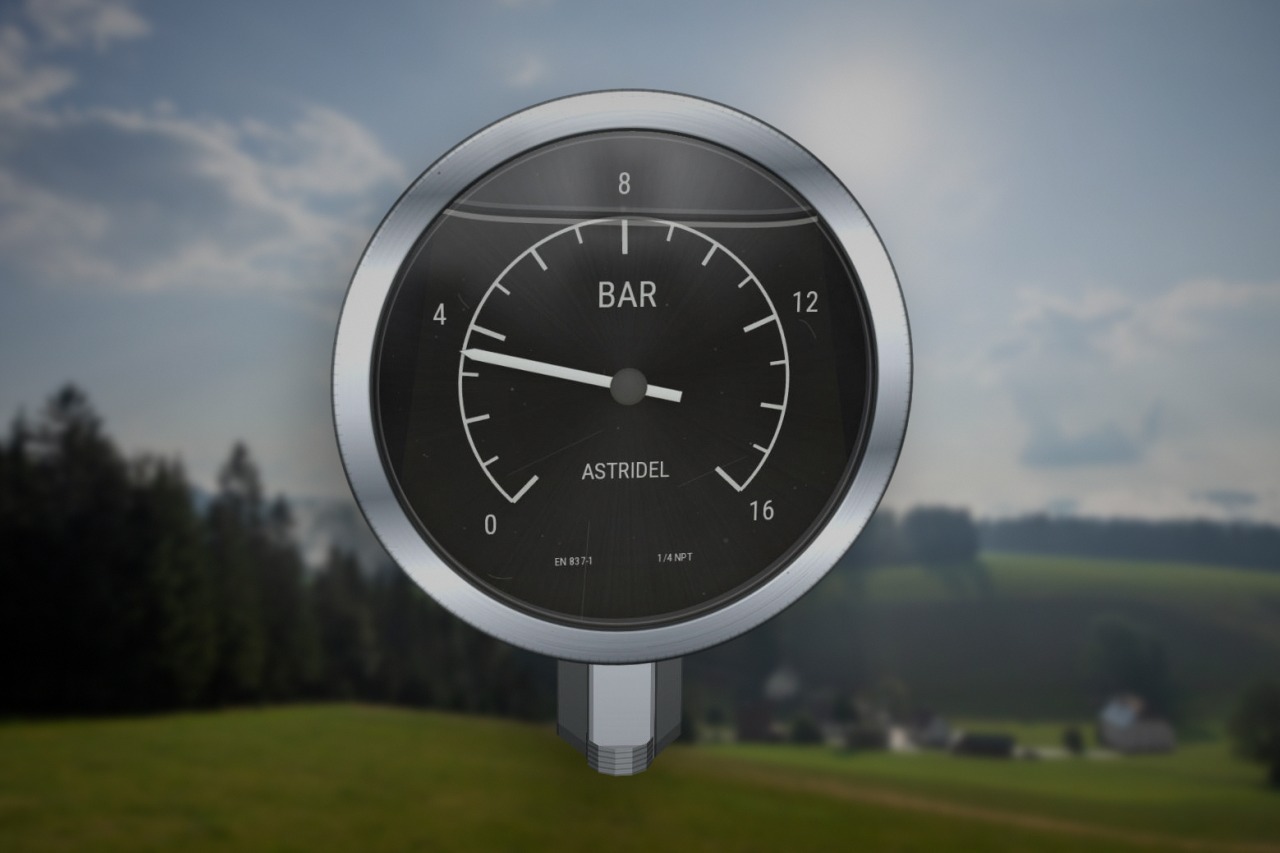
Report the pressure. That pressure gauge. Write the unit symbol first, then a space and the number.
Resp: bar 3.5
